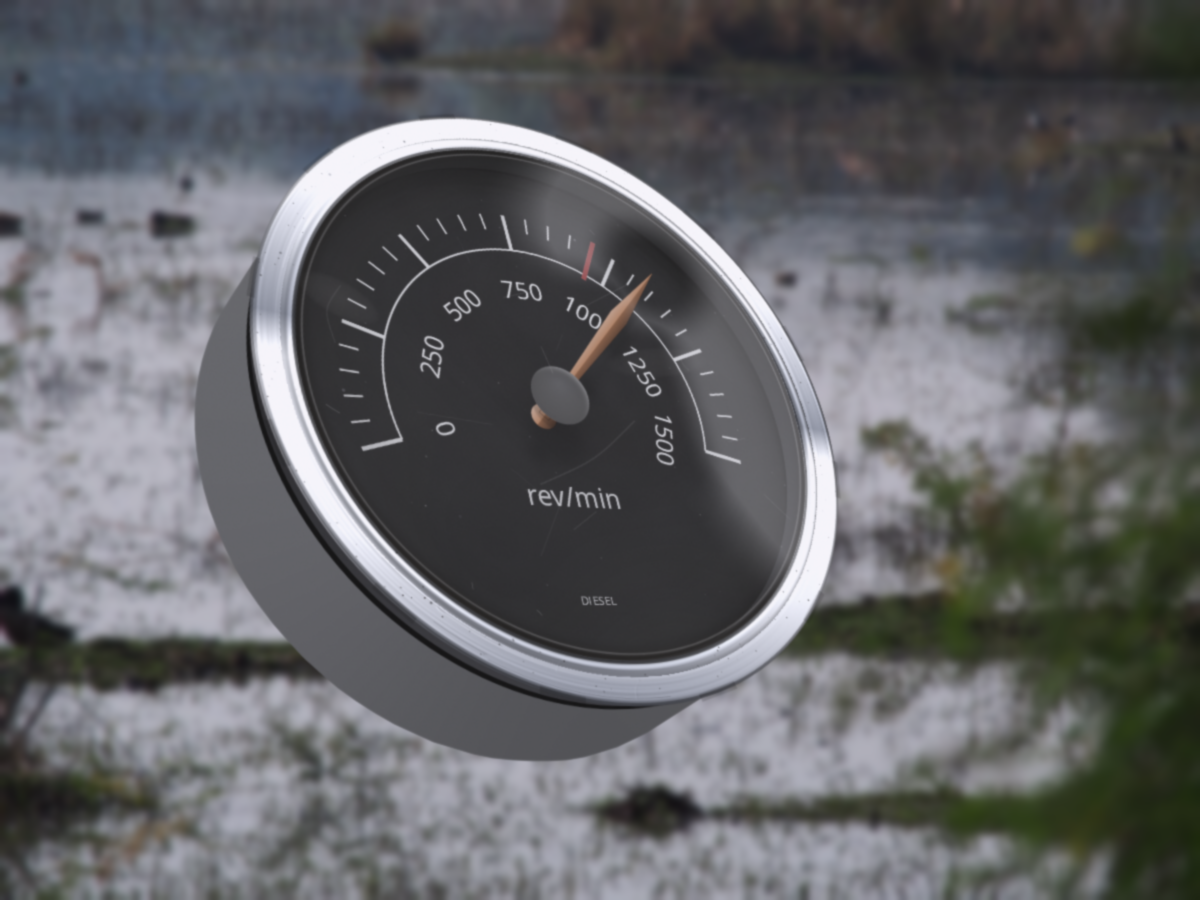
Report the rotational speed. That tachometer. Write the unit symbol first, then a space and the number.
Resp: rpm 1075
